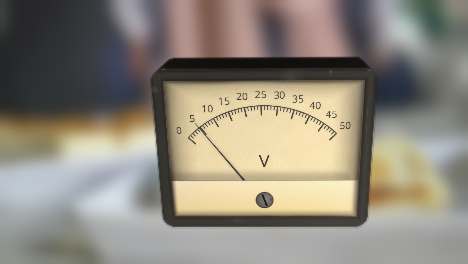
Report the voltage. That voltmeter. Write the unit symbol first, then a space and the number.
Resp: V 5
